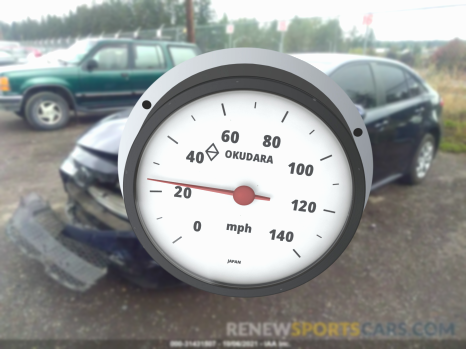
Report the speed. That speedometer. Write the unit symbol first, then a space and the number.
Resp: mph 25
